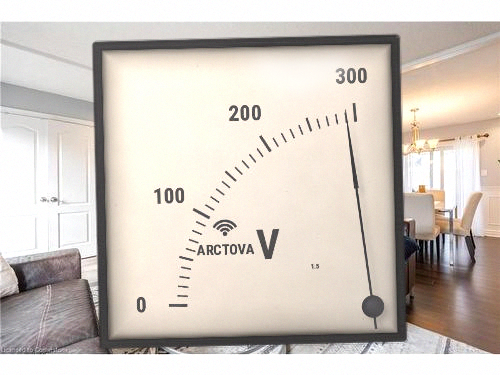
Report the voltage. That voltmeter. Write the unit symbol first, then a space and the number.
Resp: V 290
